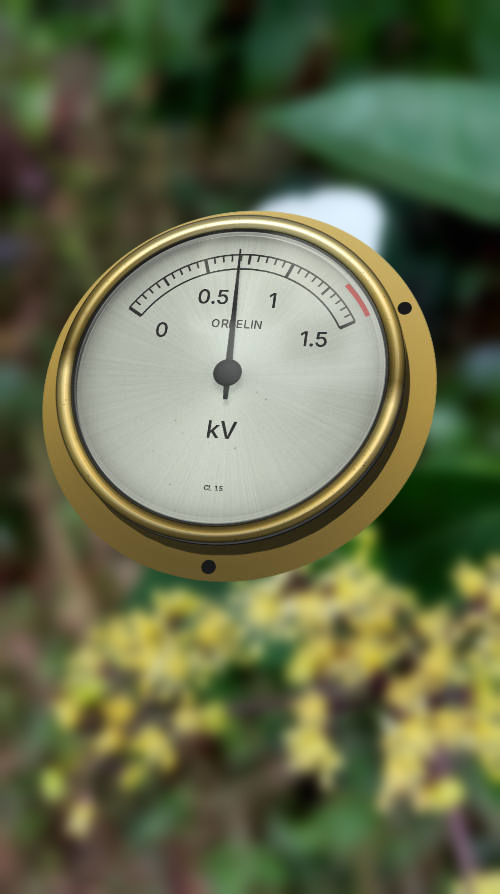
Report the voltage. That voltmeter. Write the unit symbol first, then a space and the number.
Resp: kV 0.7
